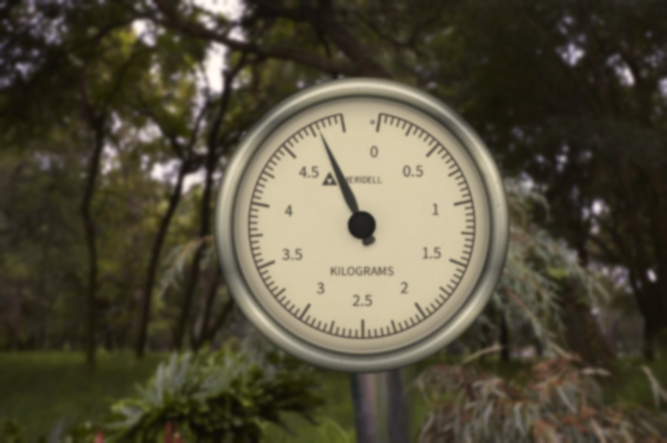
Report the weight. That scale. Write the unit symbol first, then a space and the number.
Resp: kg 4.8
